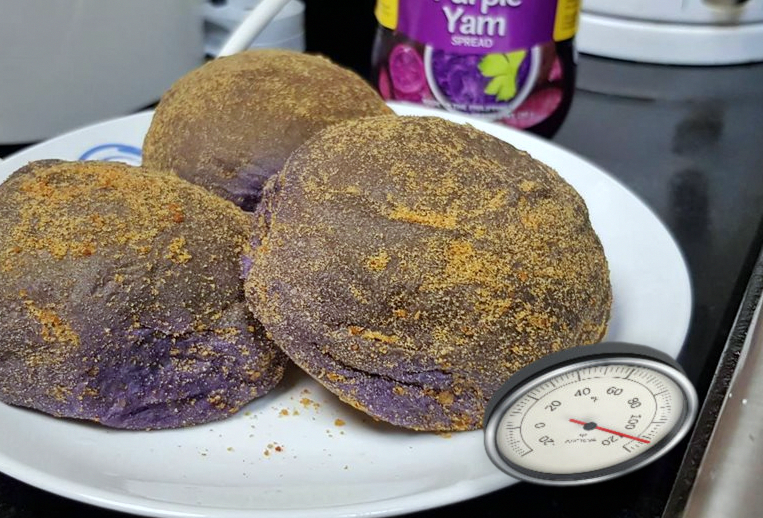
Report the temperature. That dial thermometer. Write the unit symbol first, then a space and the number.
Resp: °F 110
